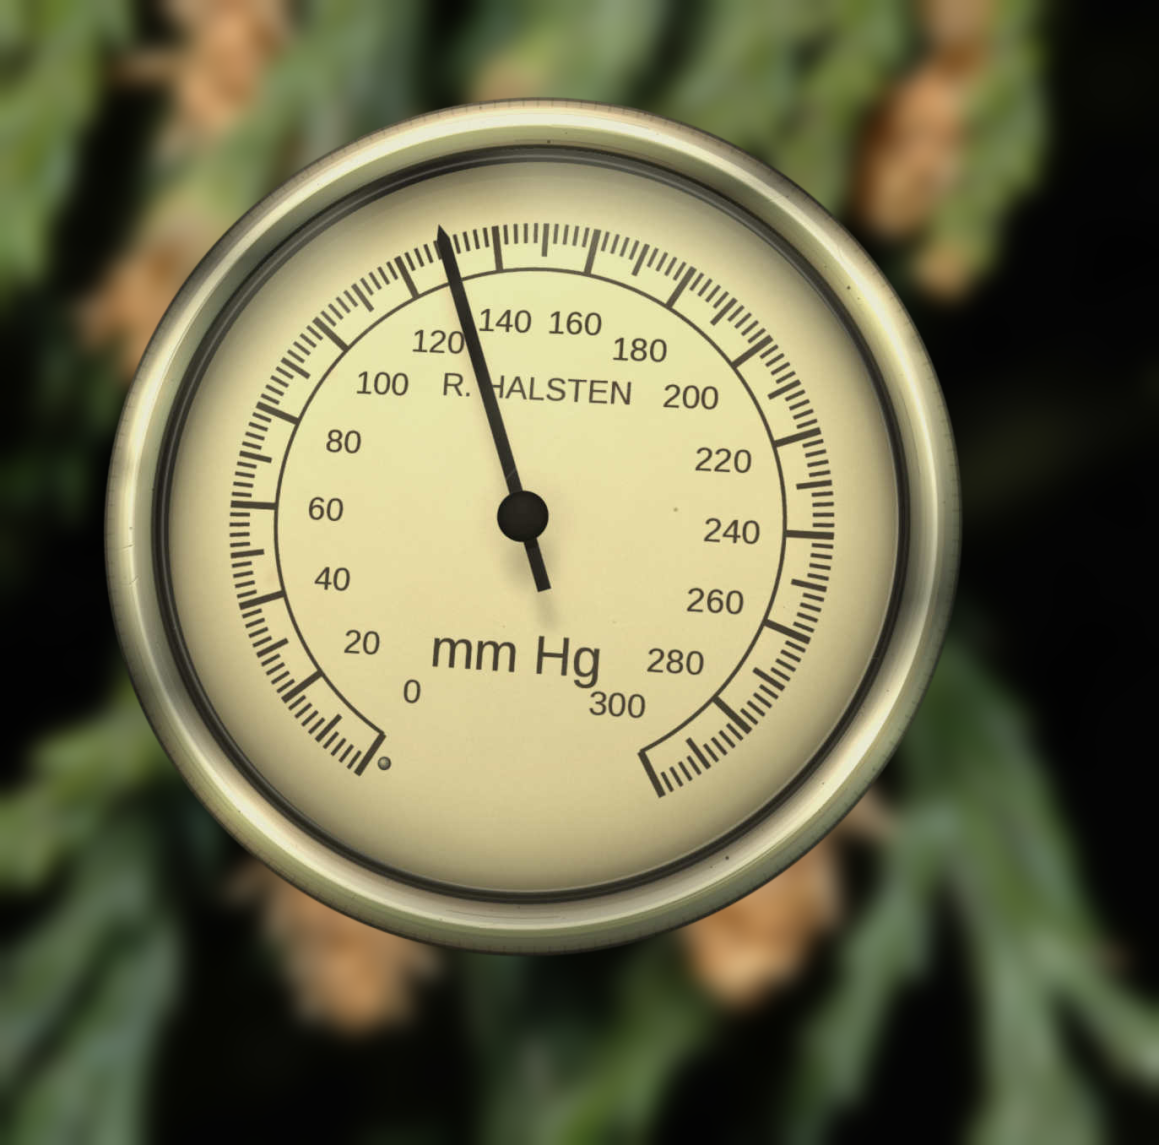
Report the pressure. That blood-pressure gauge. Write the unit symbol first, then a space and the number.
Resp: mmHg 130
